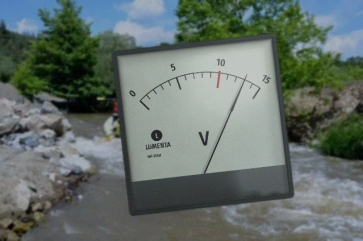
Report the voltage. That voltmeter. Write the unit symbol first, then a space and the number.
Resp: V 13
